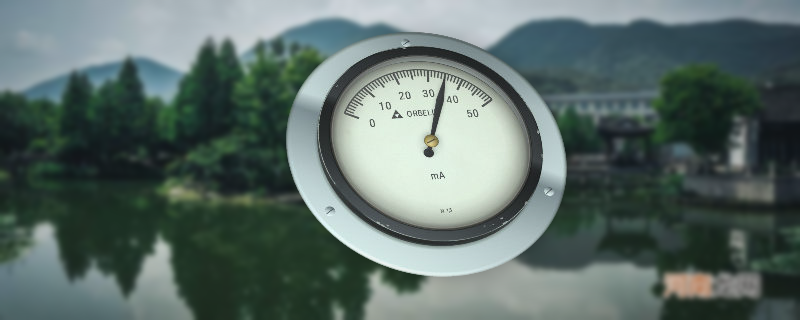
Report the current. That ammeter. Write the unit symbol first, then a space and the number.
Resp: mA 35
